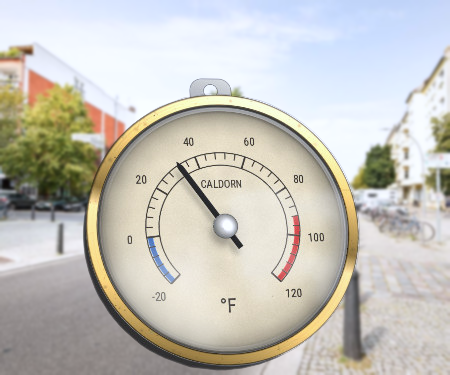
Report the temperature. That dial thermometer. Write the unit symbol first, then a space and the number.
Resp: °F 32
